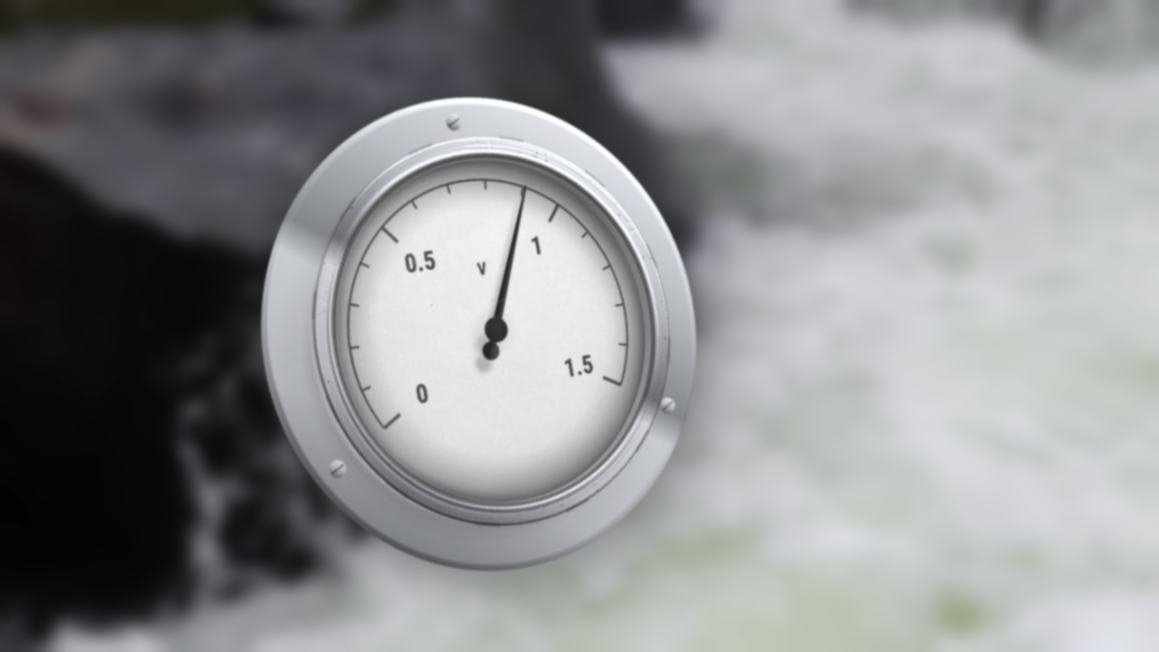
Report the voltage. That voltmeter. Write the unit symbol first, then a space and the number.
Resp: V 0.9
